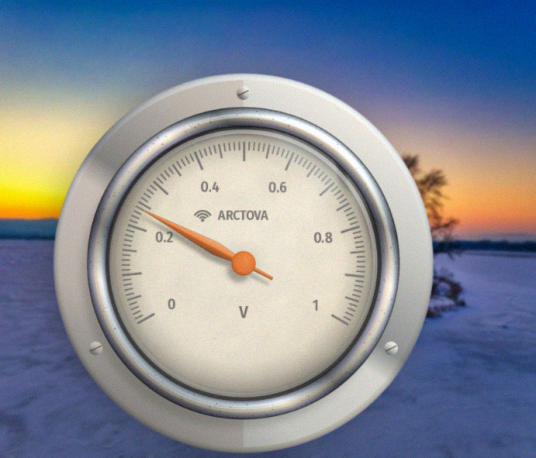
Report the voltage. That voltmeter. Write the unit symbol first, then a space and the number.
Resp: V 0.24
